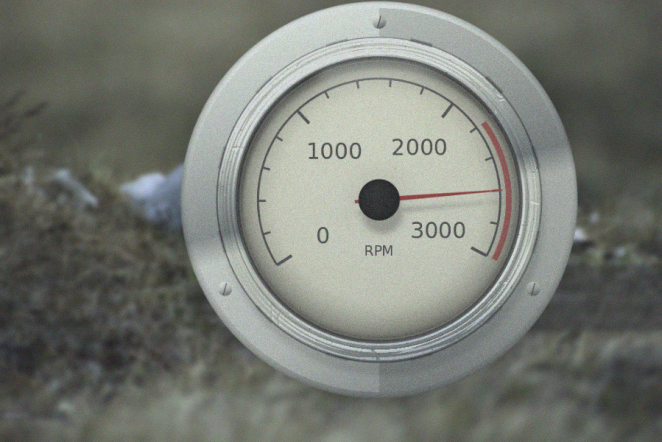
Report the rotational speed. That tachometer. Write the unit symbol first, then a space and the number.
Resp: rpm 2600
